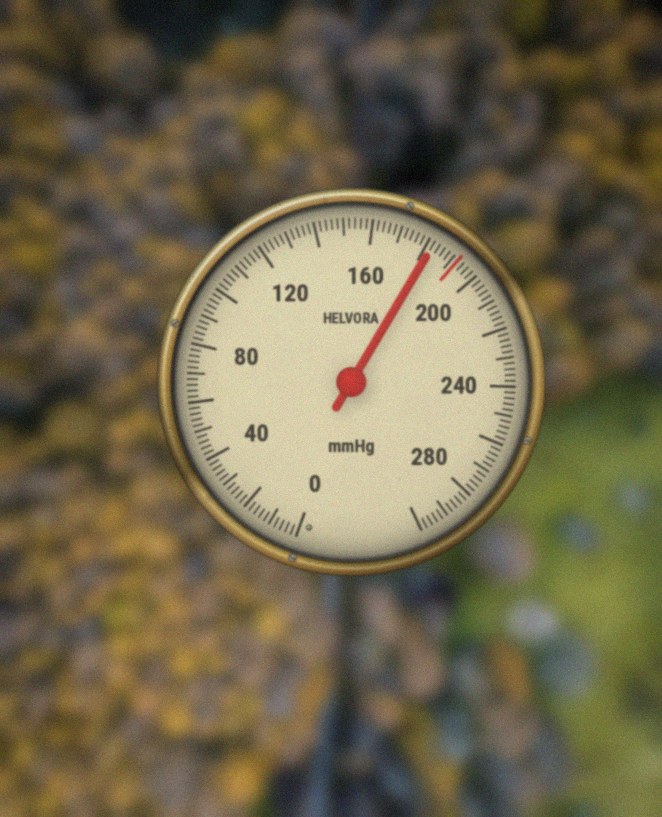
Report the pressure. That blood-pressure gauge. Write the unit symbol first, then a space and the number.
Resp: mmHg 182
